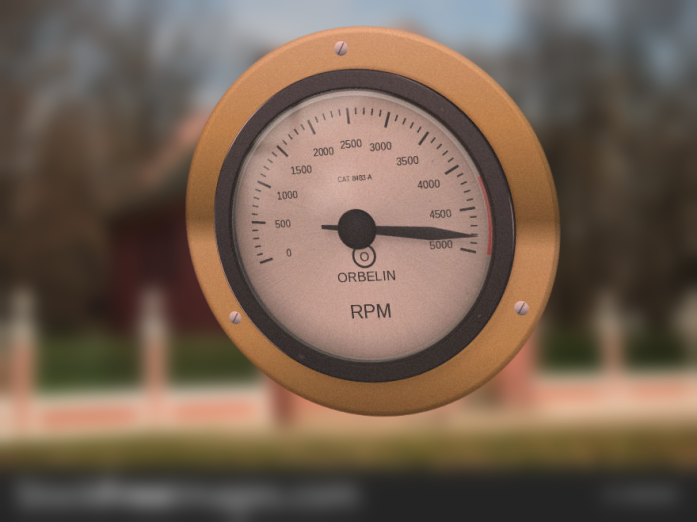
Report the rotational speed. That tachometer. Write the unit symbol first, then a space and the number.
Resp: rpm 4800
